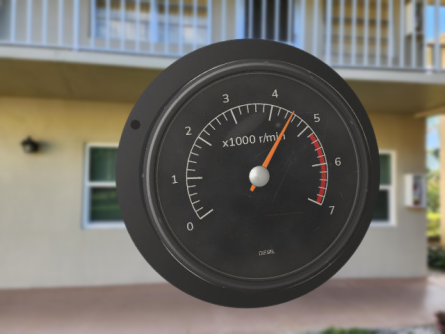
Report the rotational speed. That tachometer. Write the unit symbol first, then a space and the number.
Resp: rpm 4500
